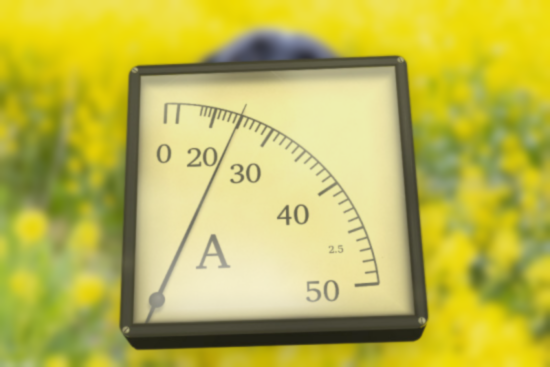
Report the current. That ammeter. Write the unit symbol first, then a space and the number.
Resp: A 25
